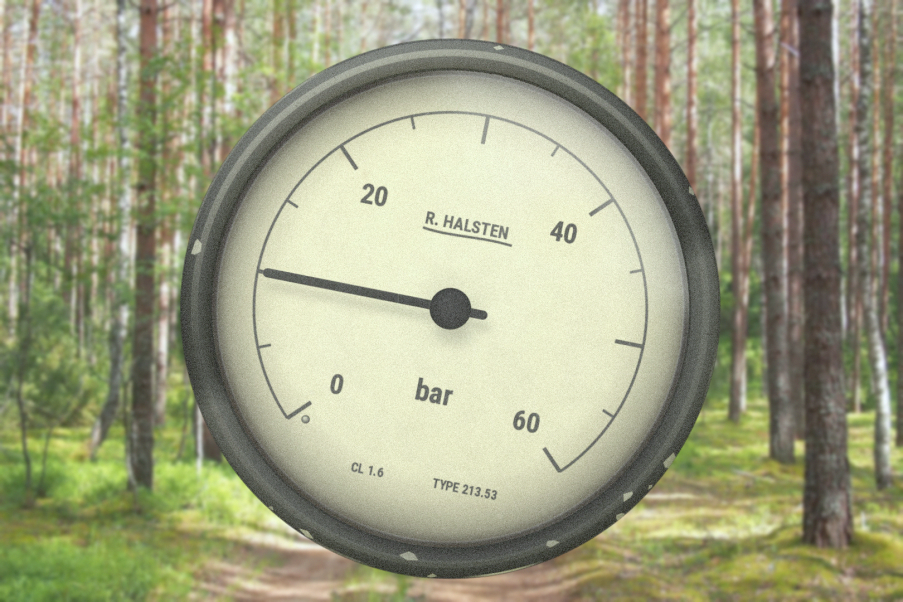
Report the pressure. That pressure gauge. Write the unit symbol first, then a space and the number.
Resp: bar 10
